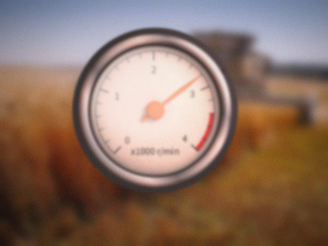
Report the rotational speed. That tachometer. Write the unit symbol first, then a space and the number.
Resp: rpm 2800
